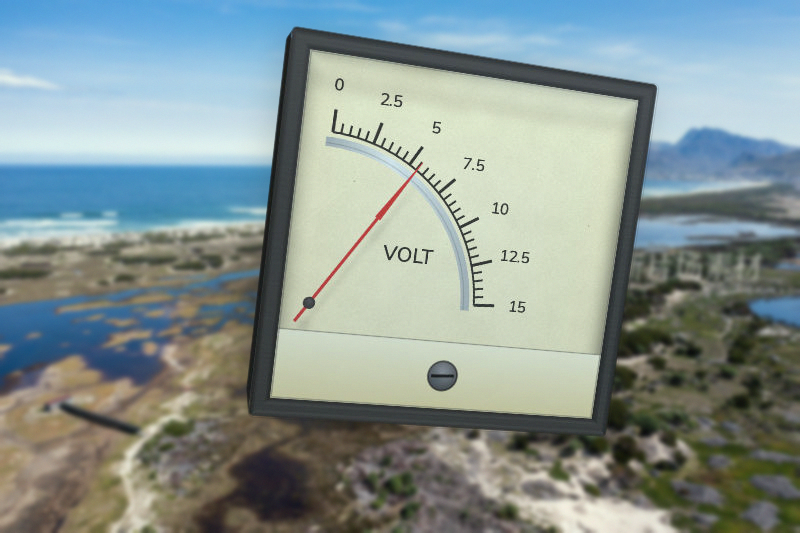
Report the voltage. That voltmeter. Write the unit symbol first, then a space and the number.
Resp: V 5.5
